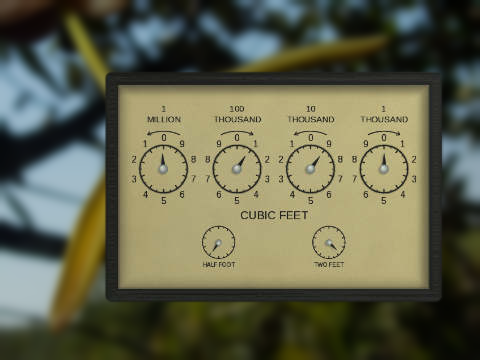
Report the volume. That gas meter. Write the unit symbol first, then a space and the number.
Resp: ft³ 9000
